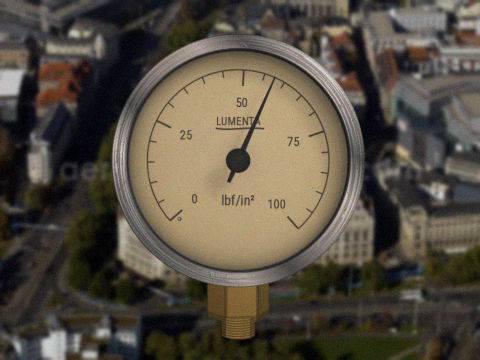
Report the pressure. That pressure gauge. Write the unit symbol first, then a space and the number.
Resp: psi 57.5
